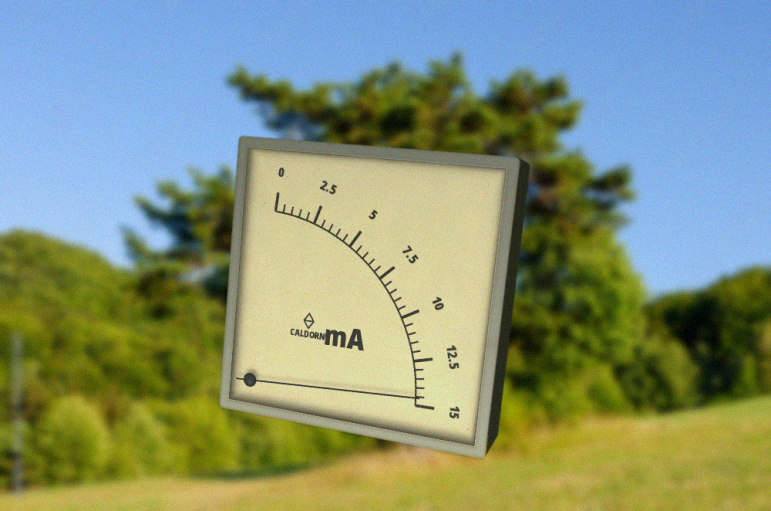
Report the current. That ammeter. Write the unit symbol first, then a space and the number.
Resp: mA 14.5
